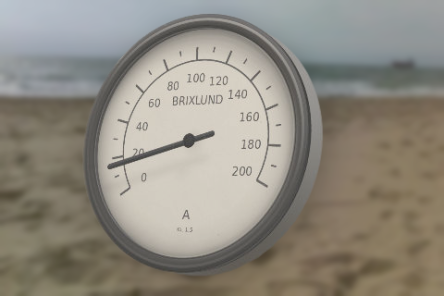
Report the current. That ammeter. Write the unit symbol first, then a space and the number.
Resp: A 15
